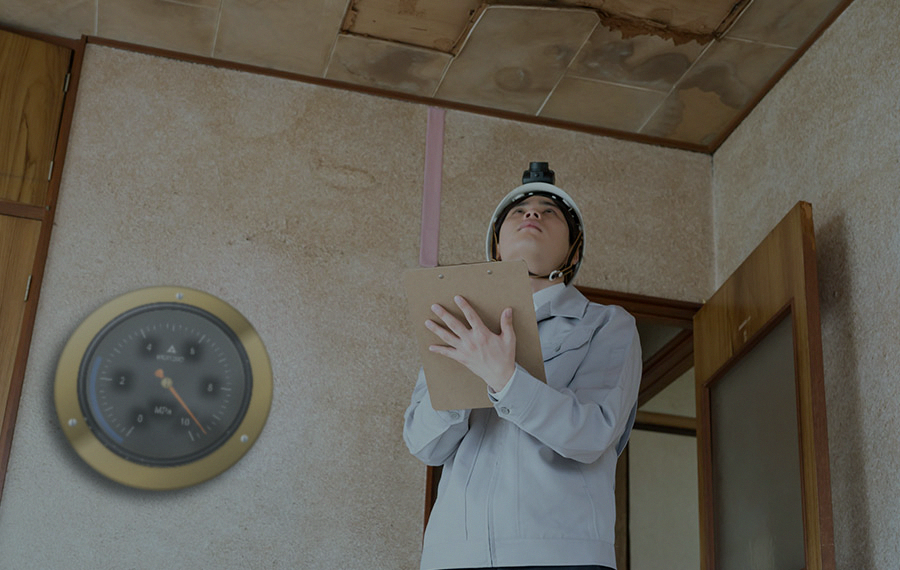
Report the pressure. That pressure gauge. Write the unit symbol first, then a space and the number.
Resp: MPa 9.6
